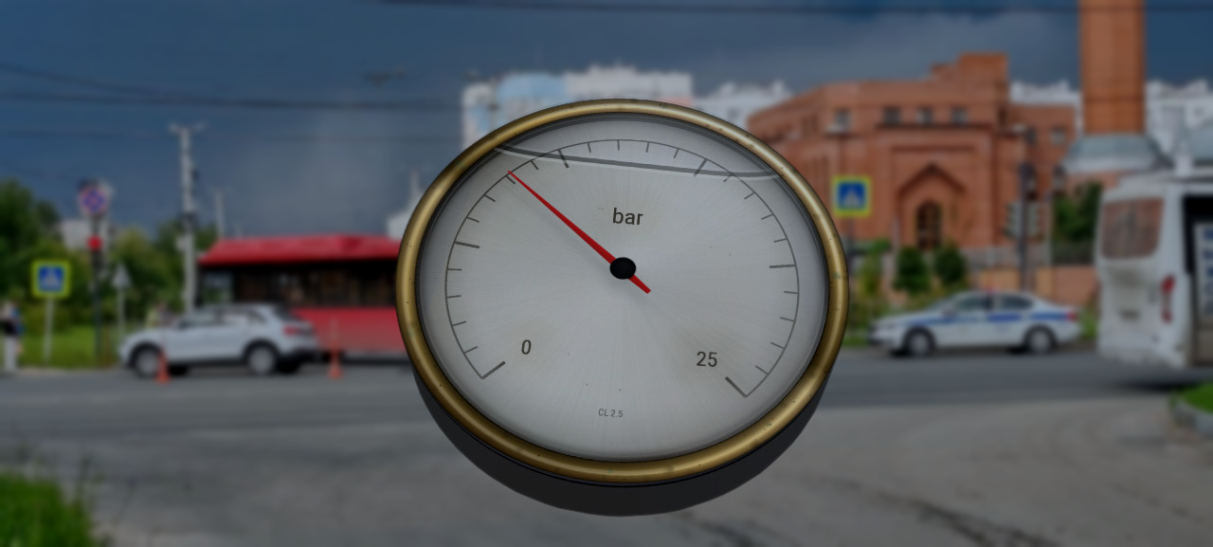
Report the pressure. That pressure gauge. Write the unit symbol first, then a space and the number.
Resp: bar 8
